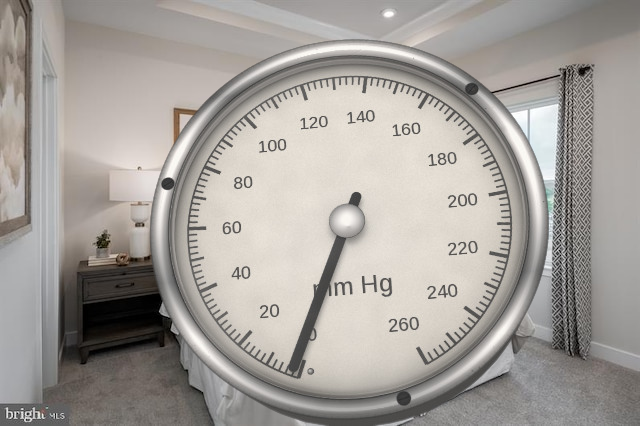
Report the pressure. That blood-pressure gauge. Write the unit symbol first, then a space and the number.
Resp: mmHg 2
